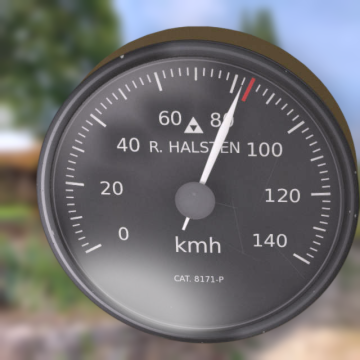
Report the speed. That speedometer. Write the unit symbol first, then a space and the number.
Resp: km/h 82
